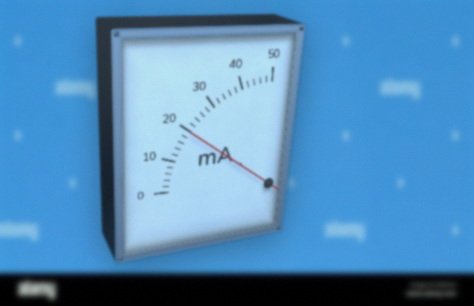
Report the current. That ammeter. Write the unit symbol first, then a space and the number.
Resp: mA 20
